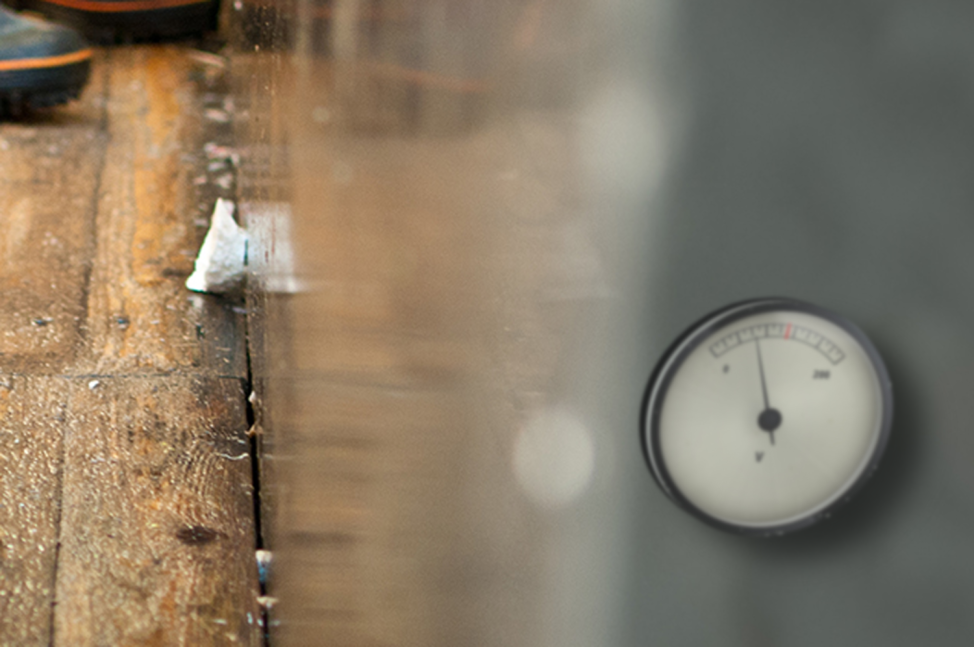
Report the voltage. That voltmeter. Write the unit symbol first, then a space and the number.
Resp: V 60
